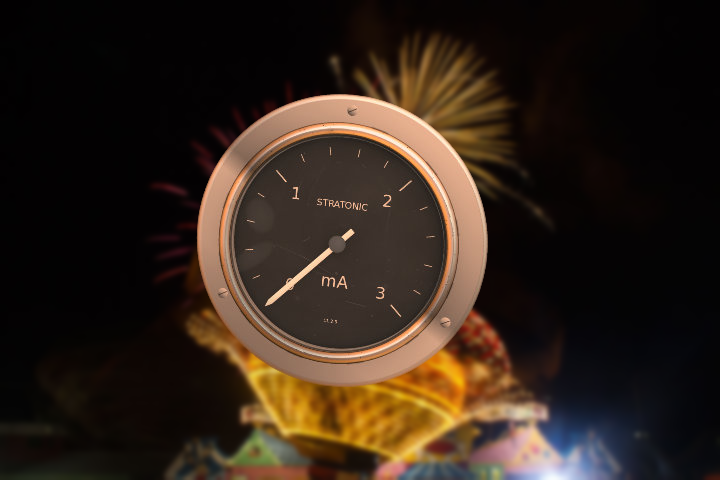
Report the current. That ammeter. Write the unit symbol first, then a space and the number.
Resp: mA 0
